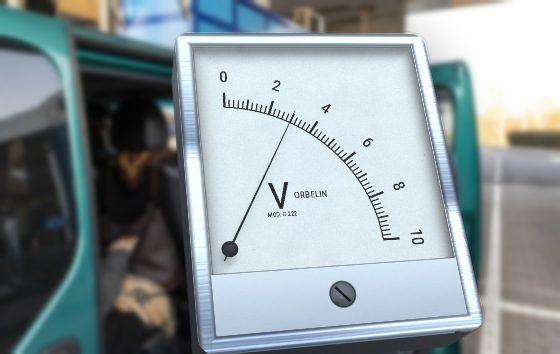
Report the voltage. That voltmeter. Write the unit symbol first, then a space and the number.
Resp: V 3
